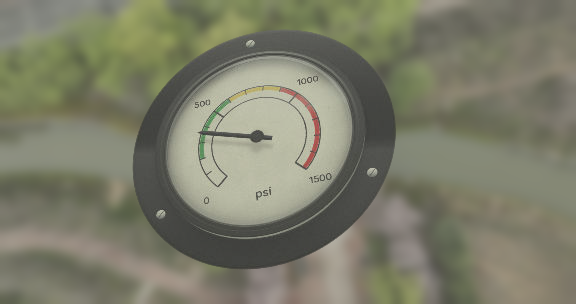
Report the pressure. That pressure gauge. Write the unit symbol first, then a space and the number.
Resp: psi 350
